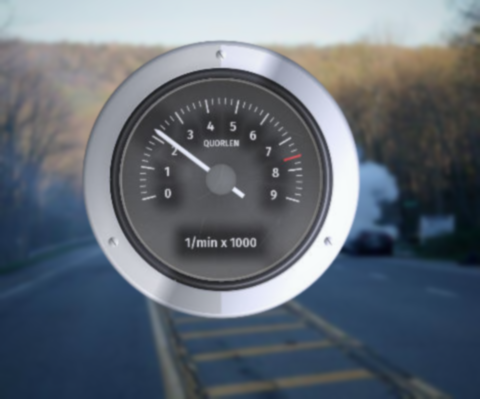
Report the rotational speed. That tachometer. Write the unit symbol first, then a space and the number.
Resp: rpm 2200
